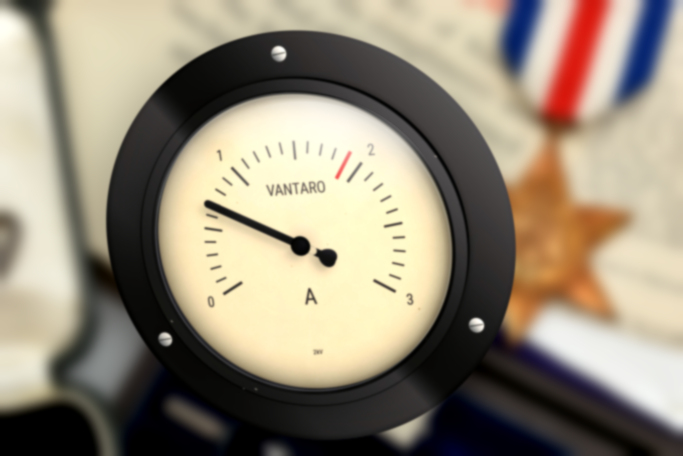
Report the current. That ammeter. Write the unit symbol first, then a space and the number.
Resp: A 0.7
